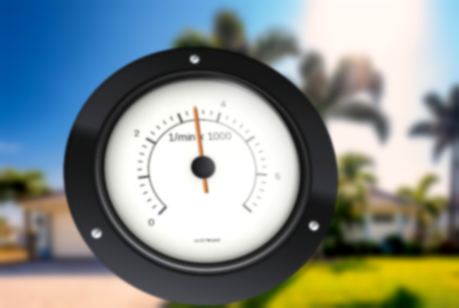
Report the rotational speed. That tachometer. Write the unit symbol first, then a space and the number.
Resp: rpm 3400
